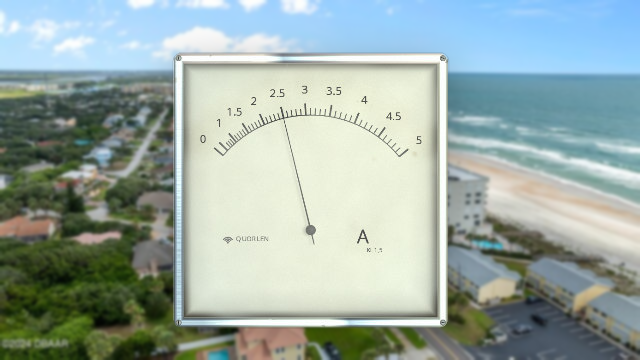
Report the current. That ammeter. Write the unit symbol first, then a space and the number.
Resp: A 2.5
